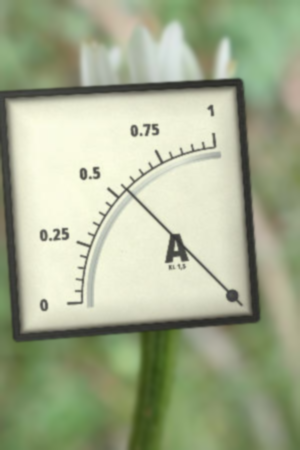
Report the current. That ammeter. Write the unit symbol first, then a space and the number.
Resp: A 0.55
